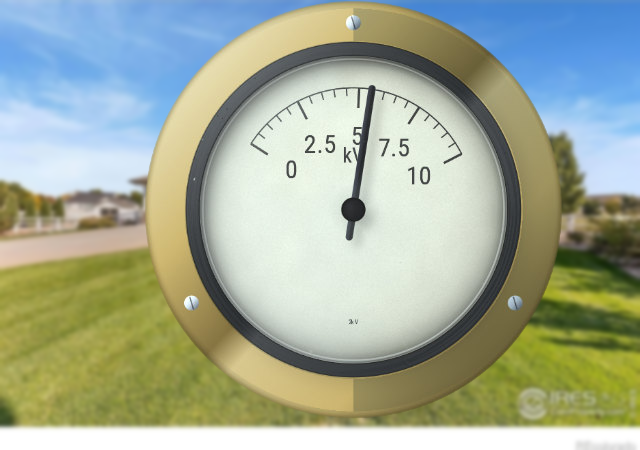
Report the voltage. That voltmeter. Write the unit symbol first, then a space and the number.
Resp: kV 5.5
